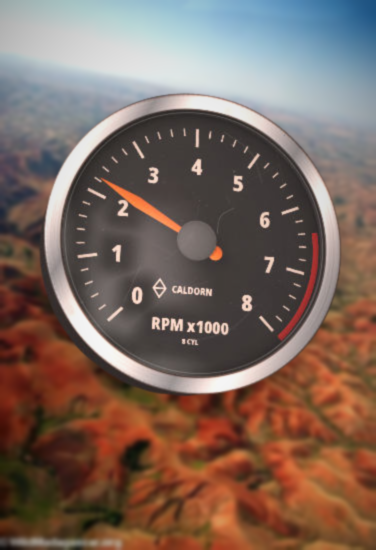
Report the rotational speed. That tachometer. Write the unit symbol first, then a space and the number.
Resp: rpm 2200
